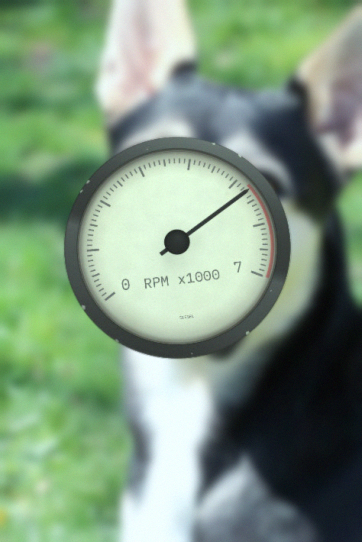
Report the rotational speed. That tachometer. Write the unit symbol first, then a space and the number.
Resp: rpm 5300
